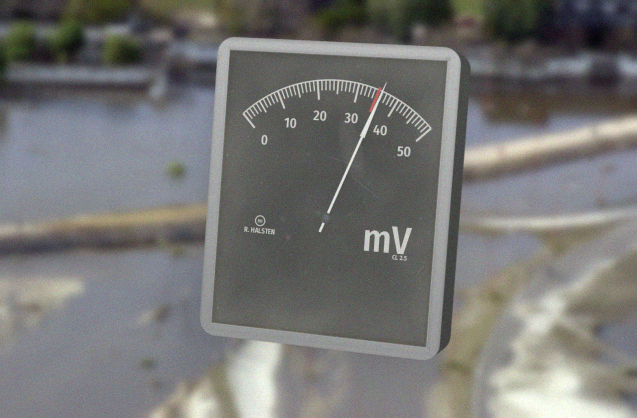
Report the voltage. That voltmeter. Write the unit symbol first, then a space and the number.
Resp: mV 36
